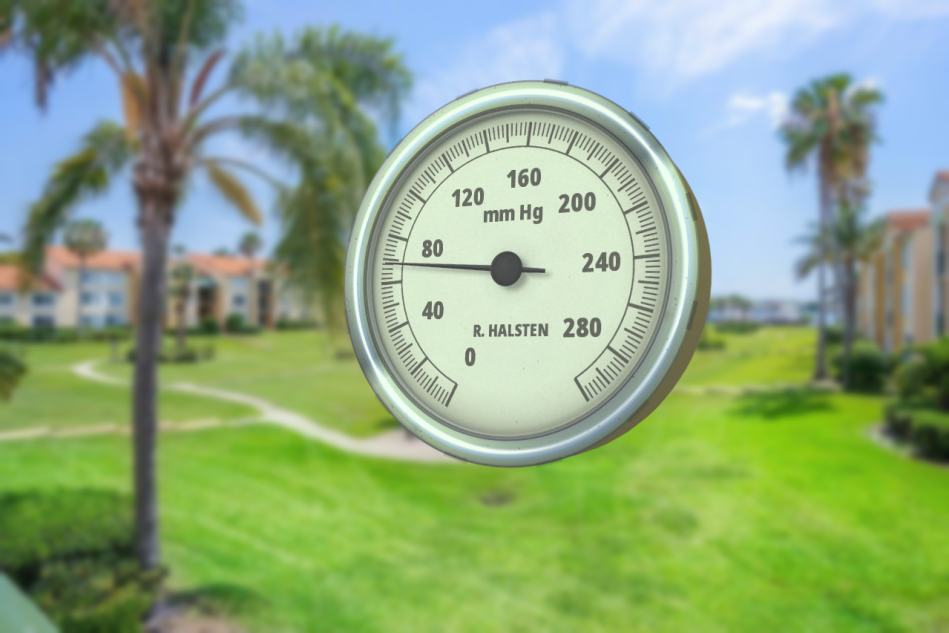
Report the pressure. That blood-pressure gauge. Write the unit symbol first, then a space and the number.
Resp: mmHg 68
